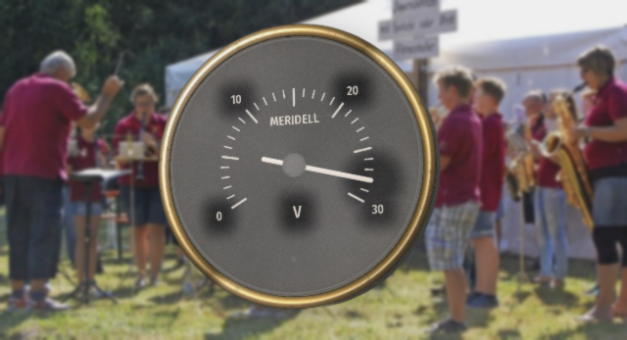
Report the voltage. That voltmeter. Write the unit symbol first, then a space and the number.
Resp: V 28
